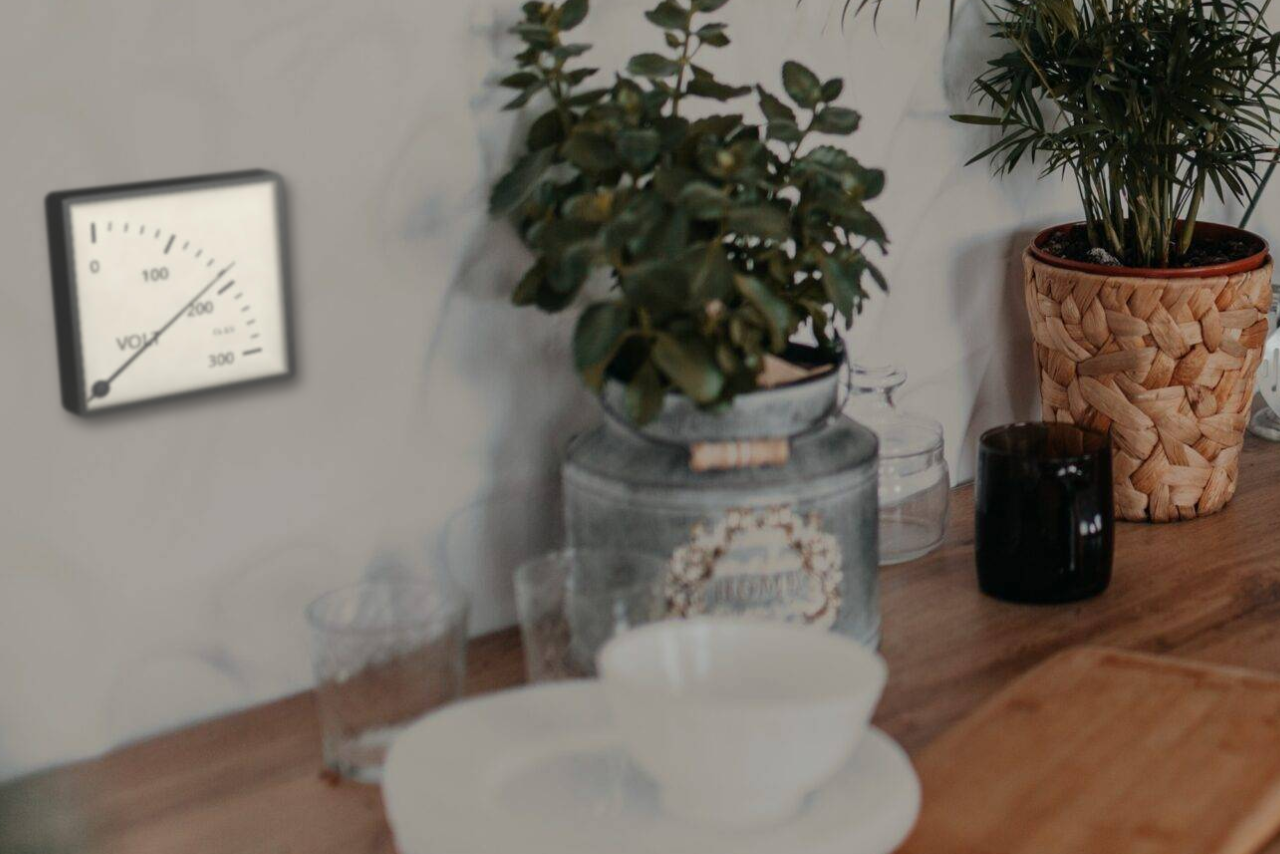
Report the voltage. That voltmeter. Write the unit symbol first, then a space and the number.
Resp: V 180
